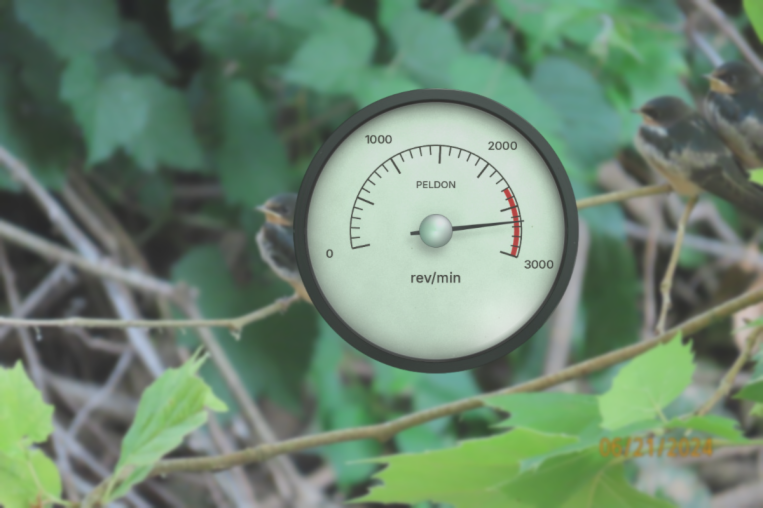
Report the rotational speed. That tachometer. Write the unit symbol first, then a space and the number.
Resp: rpm 2650
